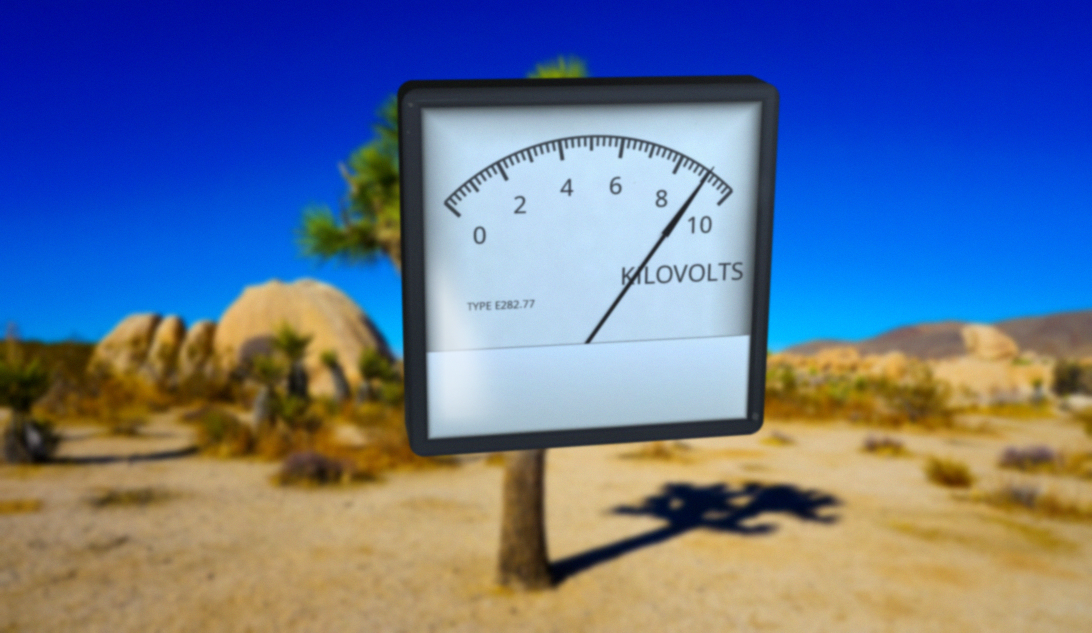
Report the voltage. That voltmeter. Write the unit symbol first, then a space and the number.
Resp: kV 9
